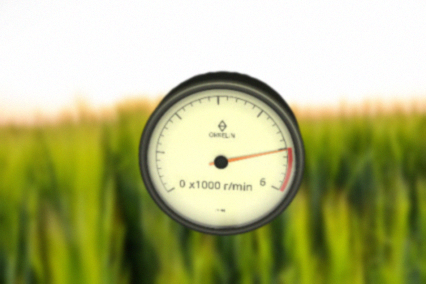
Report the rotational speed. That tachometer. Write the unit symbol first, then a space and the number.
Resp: rpm 5000
